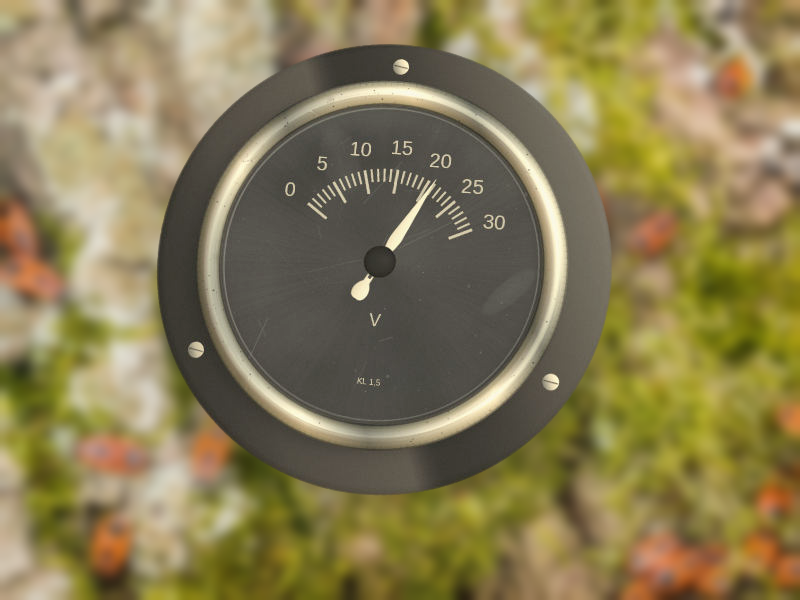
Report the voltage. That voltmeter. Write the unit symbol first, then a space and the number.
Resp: V 21
